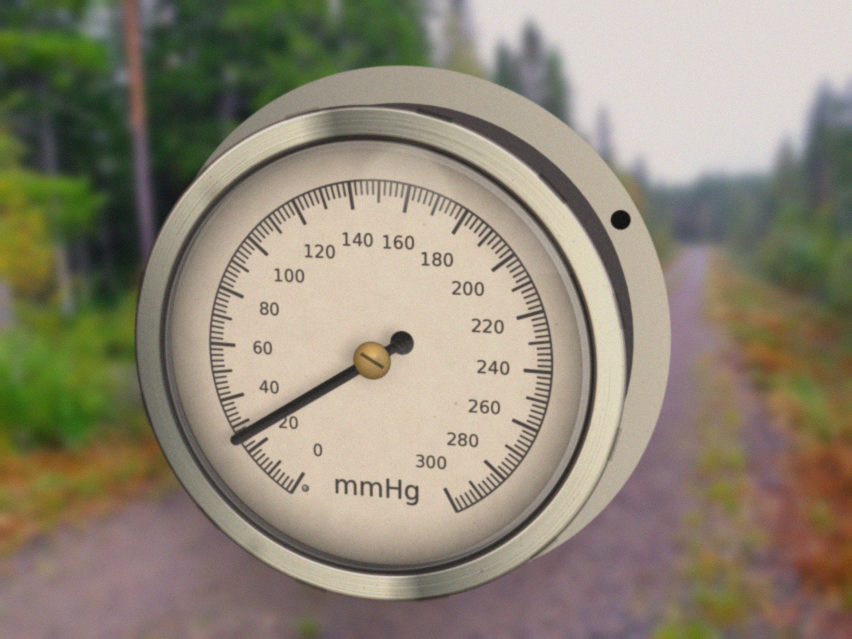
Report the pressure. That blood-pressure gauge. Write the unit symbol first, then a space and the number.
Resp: mmHg 26
